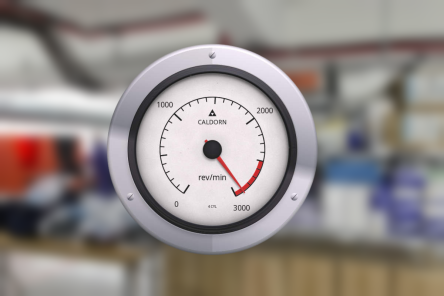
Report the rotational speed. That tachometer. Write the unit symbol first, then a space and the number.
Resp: rpm 2900
